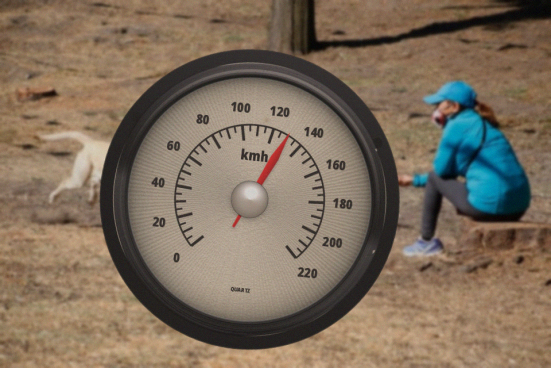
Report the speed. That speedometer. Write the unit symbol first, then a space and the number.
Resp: km/h 130
